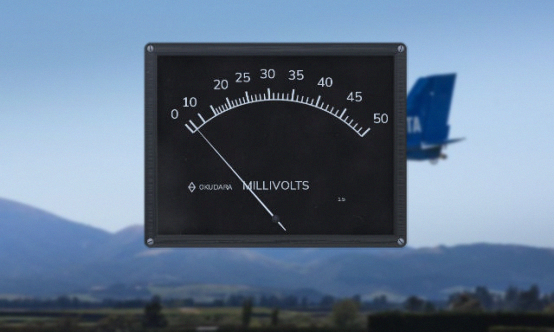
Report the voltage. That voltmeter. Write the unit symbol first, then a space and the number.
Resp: mV 5
